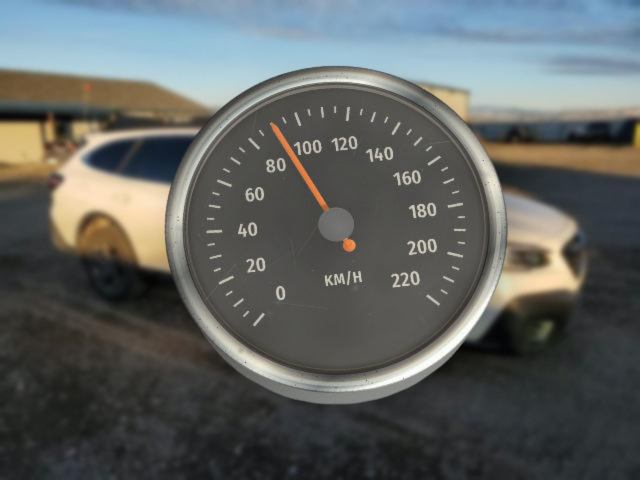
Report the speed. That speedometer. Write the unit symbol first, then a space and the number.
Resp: km/h 90
